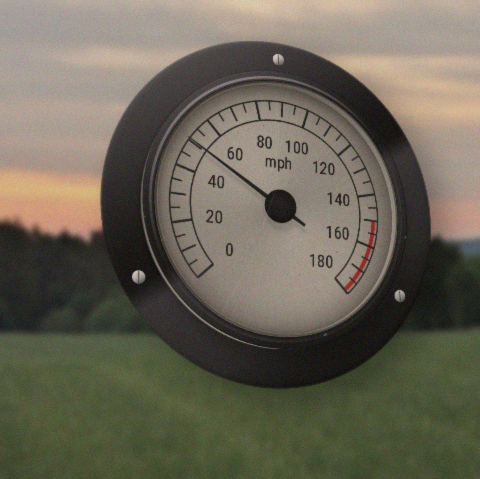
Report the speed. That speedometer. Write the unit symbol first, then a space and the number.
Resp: mph 50
